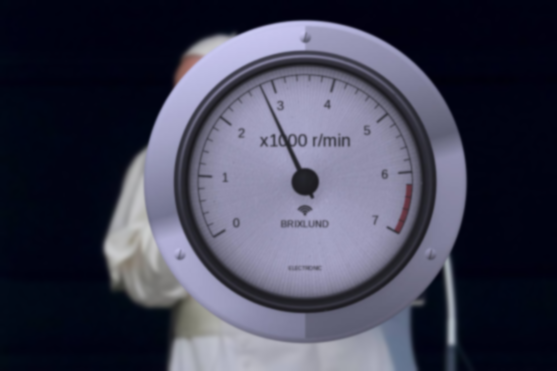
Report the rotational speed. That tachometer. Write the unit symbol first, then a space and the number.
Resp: rpm 2800
